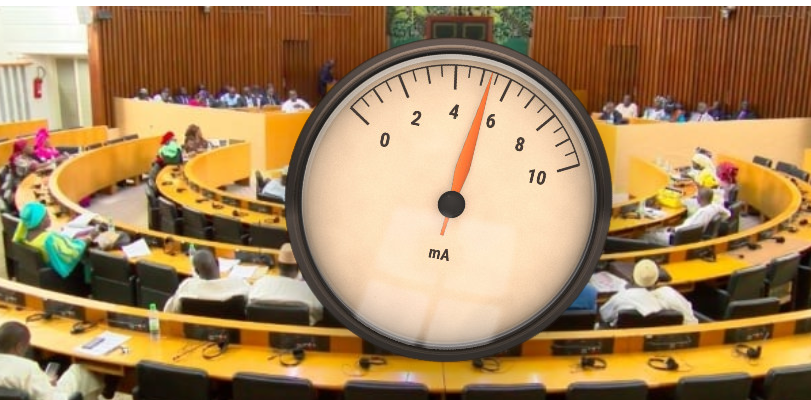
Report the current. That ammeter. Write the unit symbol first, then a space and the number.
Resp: mA 5.25
